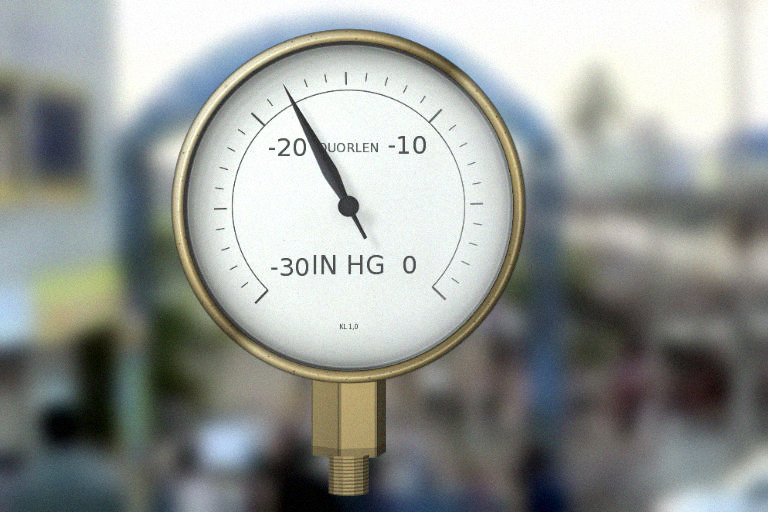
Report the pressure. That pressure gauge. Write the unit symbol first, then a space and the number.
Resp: inHg -18
